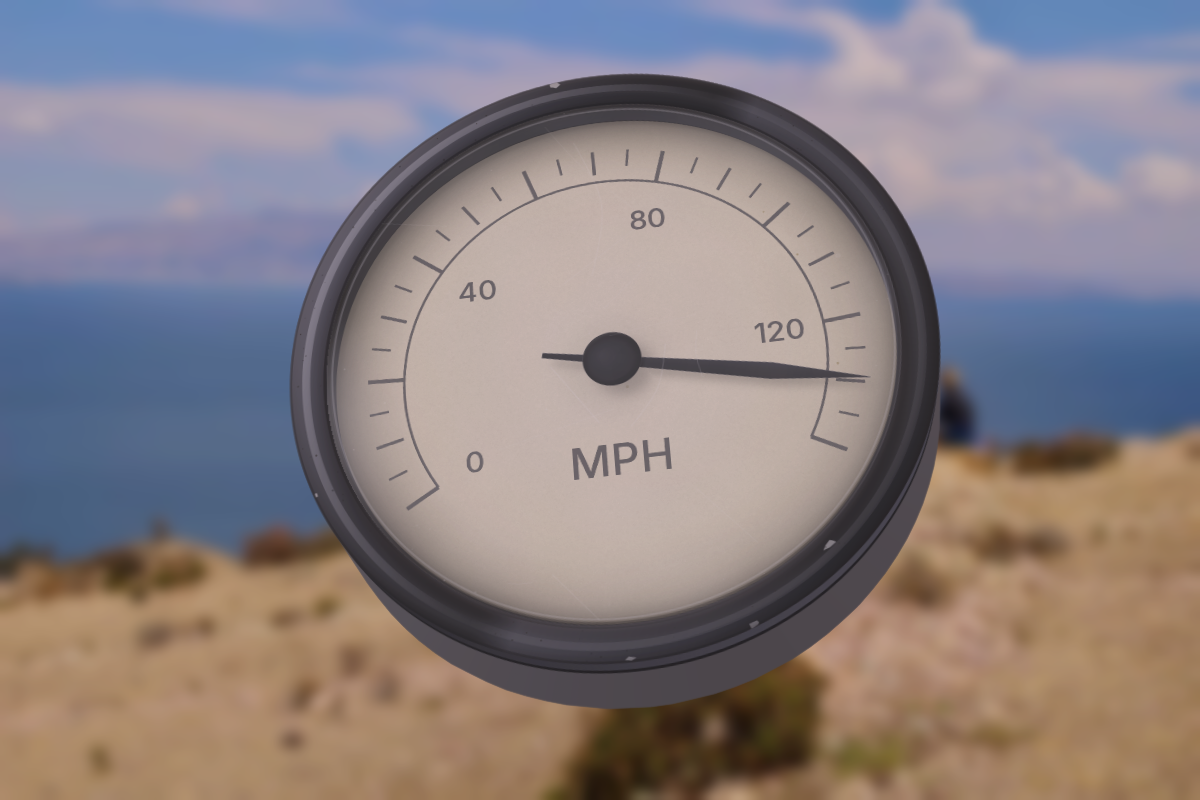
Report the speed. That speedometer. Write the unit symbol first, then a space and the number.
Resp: mph 130
